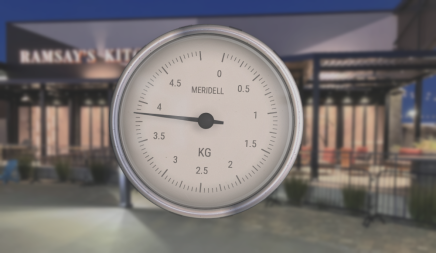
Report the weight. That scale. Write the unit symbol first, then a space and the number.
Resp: kg 3.85
